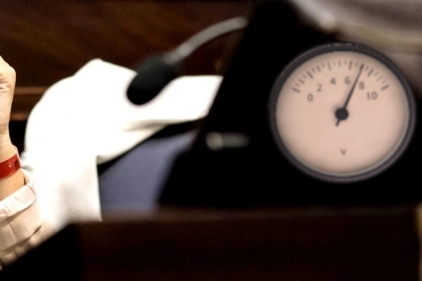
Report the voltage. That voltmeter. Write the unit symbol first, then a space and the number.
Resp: V 7
